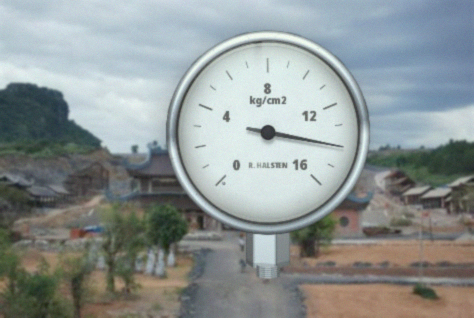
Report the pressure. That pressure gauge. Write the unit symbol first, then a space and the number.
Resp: kg/cm² 14
